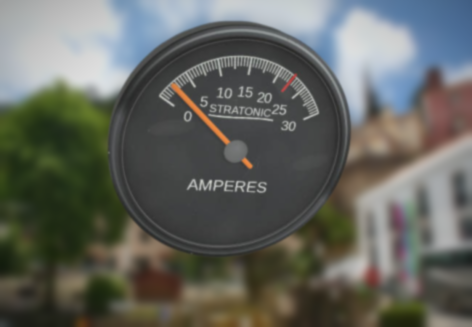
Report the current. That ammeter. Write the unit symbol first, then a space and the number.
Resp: A 2.5
